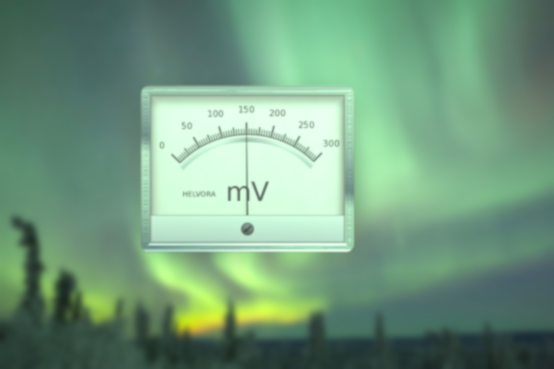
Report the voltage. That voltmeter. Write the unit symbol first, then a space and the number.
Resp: mV 150
